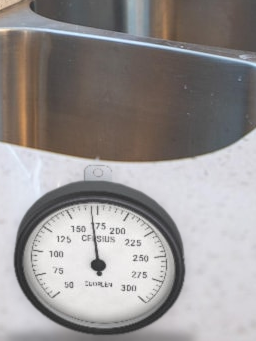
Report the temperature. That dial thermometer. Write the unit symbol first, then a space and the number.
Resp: °C 170
